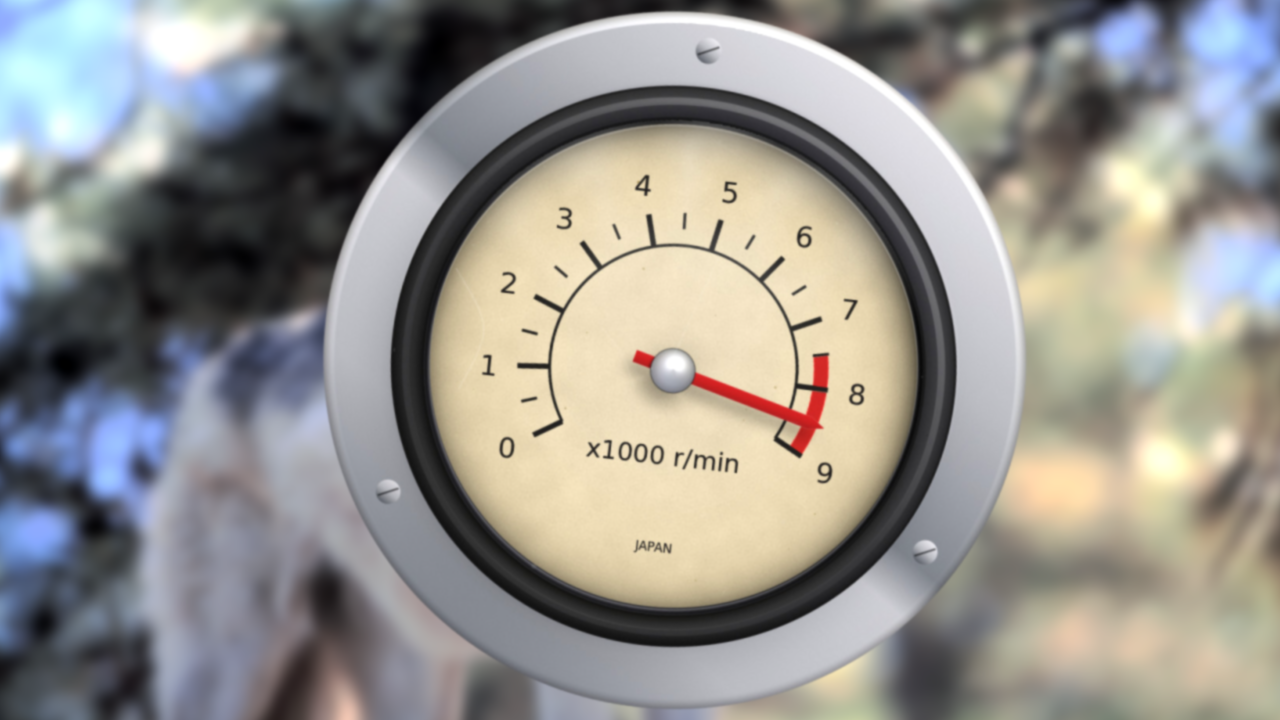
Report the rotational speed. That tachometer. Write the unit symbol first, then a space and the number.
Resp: rpm 8500
